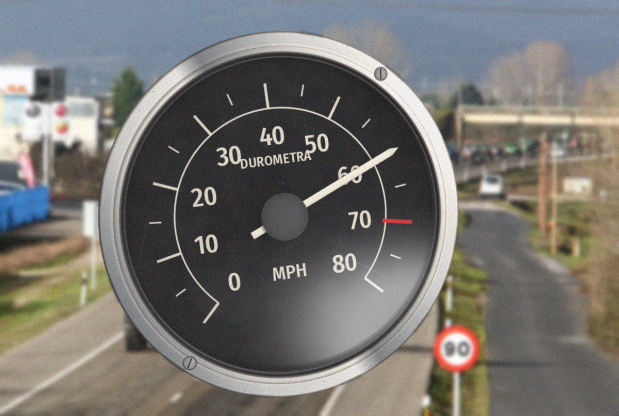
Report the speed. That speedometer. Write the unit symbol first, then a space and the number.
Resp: mph 60
